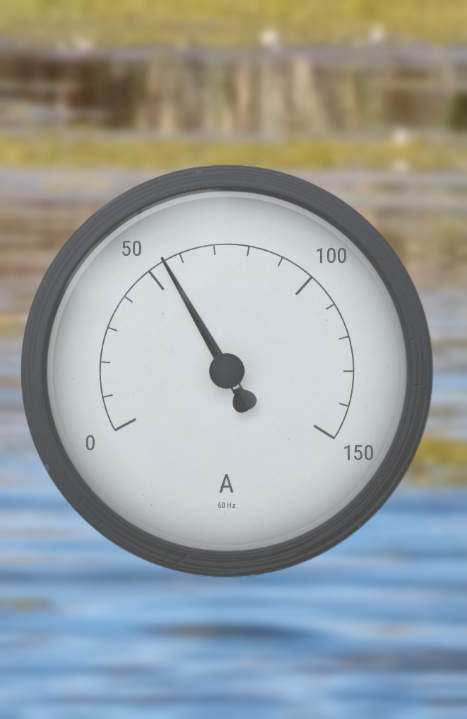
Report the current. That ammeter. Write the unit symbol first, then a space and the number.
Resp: A 55
